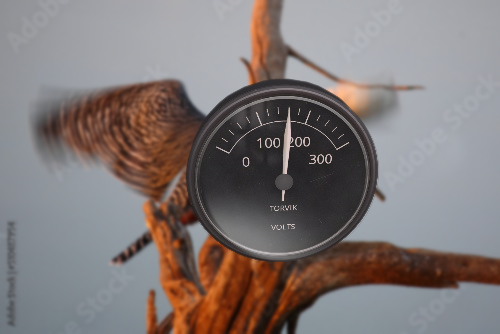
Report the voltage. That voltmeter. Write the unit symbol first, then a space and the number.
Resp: V 160
